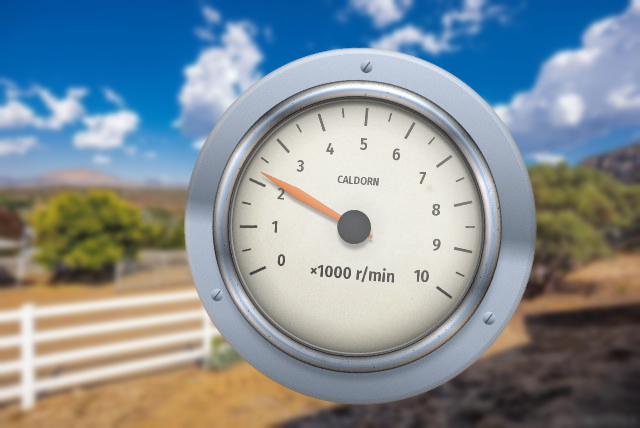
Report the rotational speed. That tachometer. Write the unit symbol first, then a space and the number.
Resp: rpm 2250
